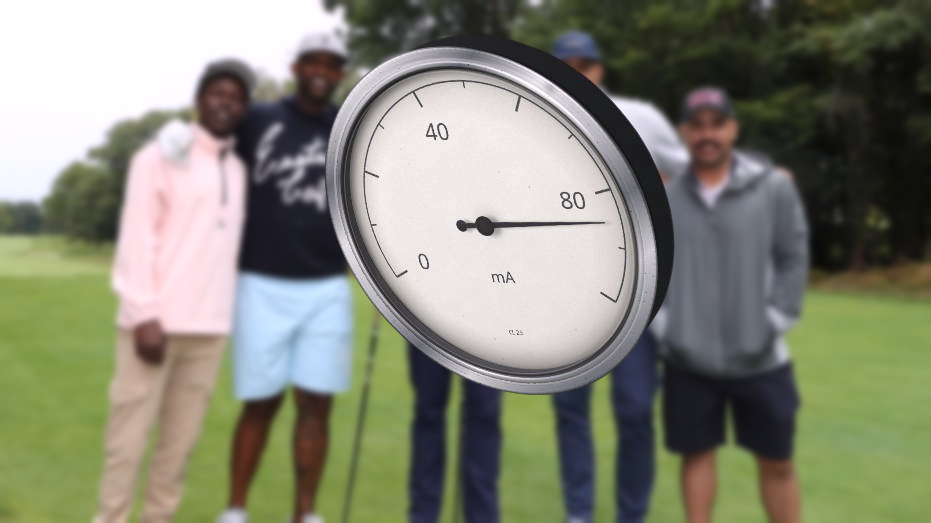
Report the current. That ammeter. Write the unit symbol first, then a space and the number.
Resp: mA 85
